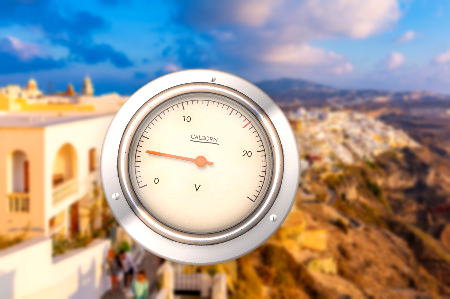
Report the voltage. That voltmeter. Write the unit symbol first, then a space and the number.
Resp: V 3.5
